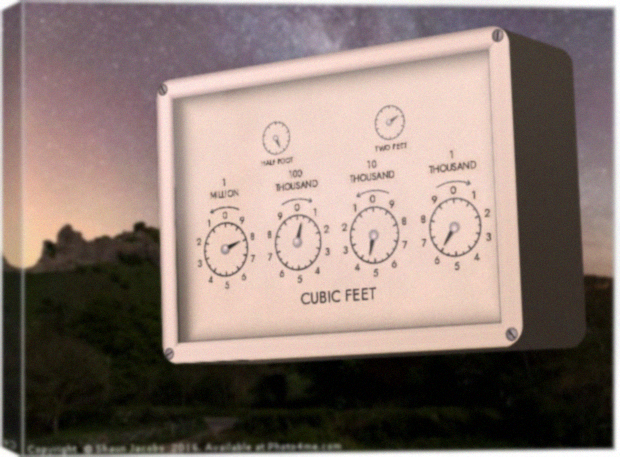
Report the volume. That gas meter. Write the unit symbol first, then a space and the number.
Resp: ft³ 804600
